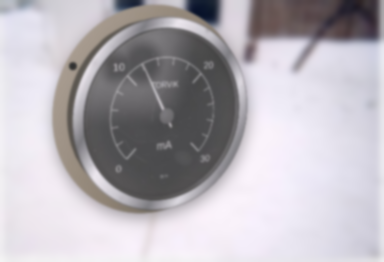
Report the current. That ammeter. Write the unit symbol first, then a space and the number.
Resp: mA 12
